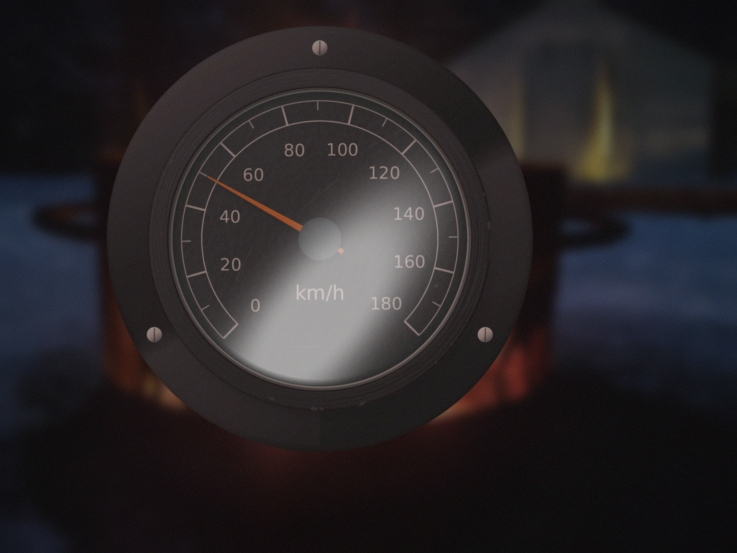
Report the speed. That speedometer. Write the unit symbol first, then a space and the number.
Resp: km/h 50
